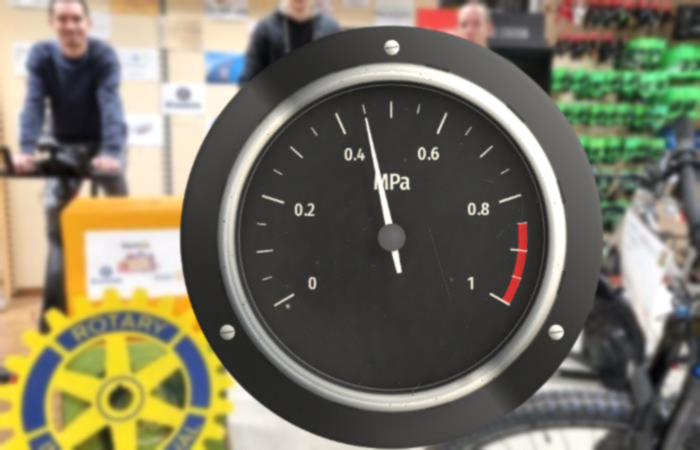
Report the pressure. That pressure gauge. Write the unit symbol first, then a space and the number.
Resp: MPa 0.45
